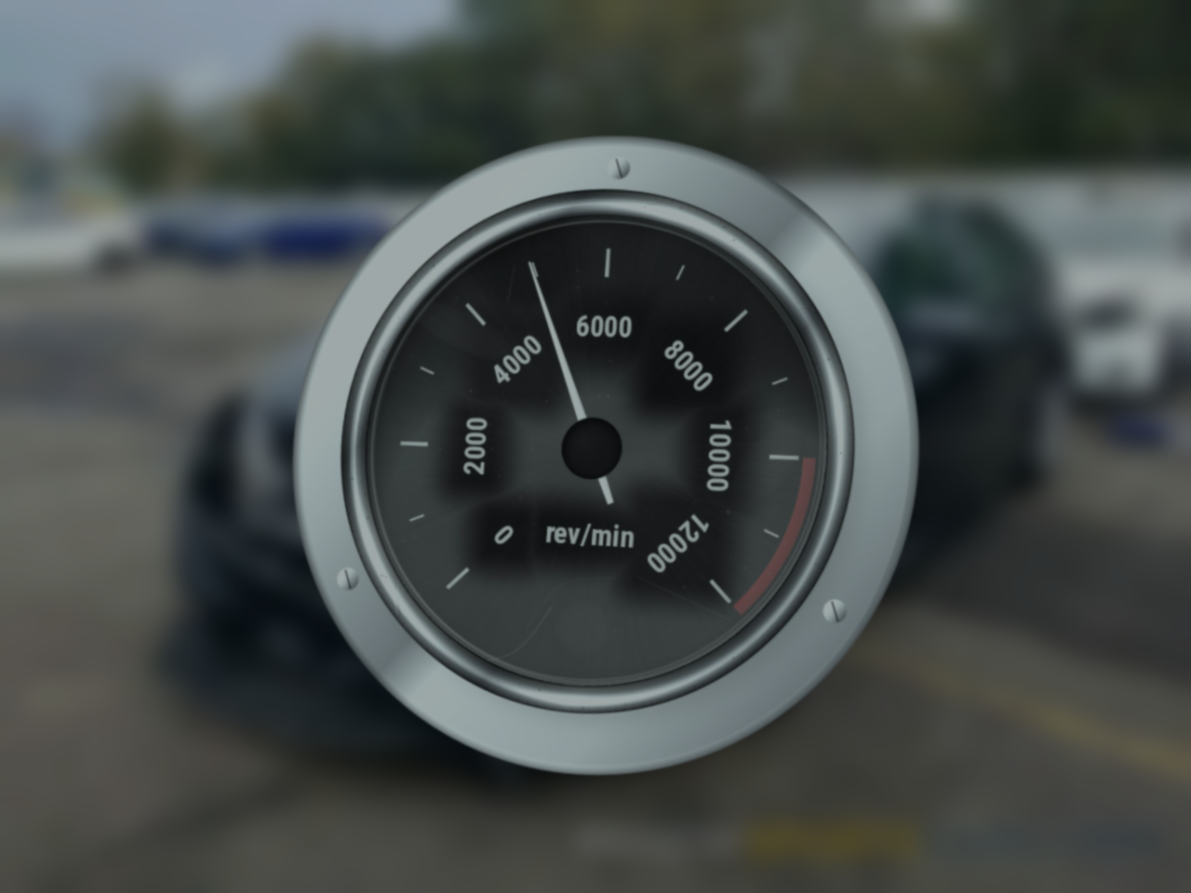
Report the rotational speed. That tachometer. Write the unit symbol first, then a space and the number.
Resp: rpm 5000
